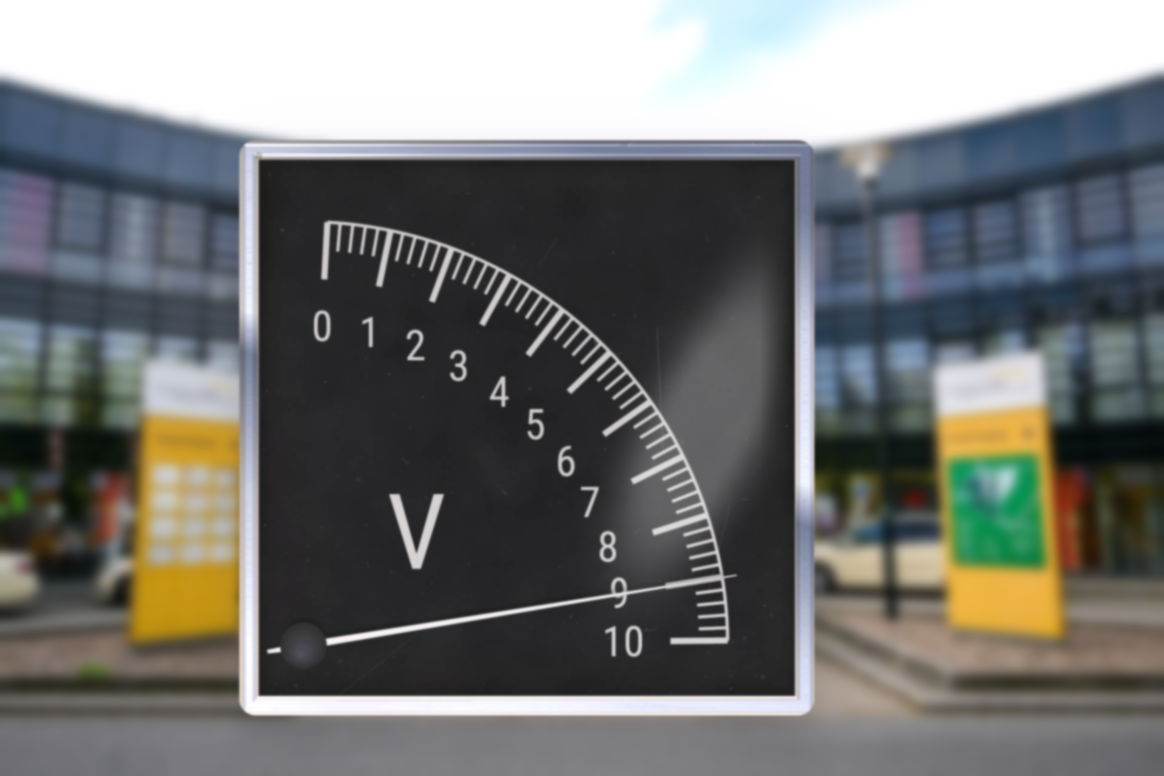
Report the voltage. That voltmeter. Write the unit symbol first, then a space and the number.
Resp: V 9
